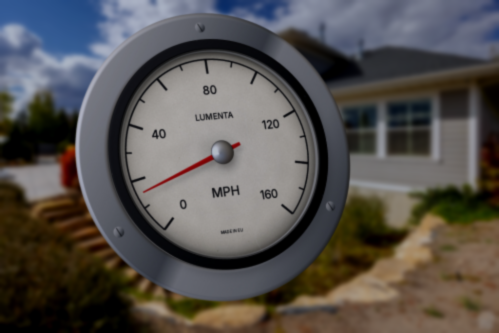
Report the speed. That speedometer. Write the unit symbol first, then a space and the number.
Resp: mph 15
